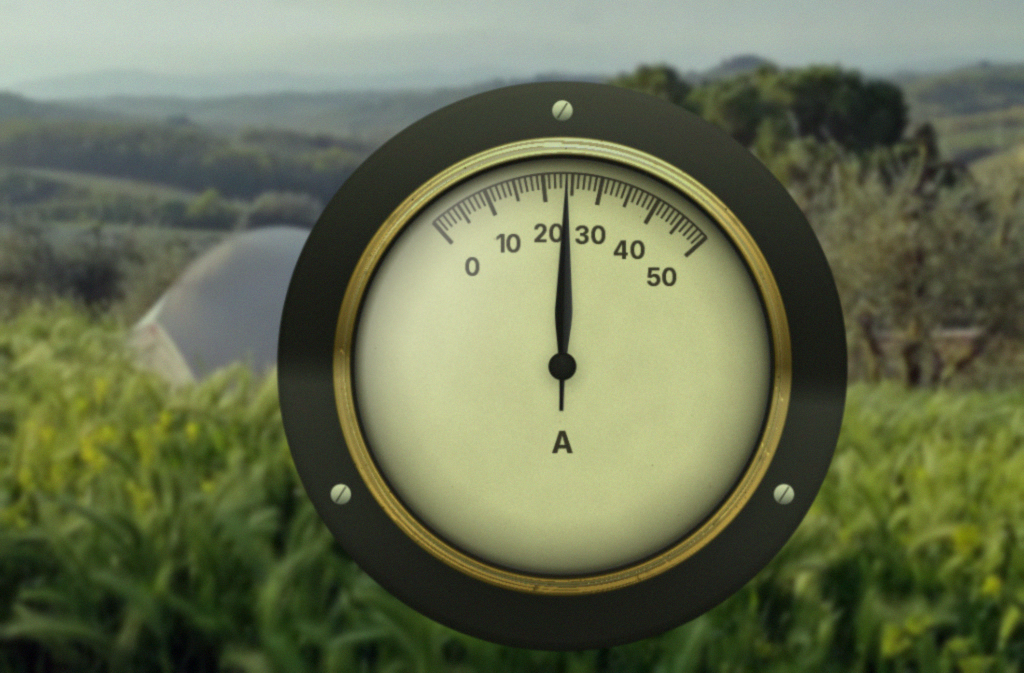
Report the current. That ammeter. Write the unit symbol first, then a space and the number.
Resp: A 24
